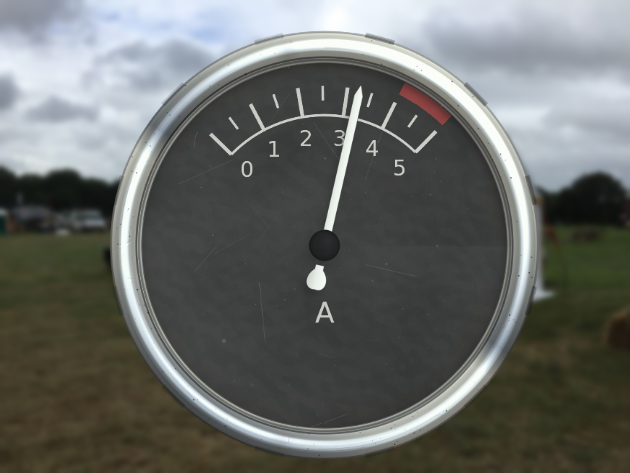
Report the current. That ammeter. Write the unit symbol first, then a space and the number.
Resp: A 3.25
